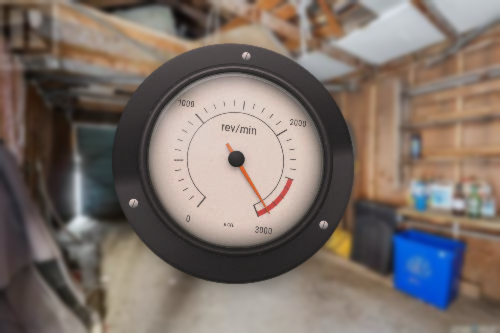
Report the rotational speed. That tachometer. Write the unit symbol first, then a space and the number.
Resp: rpm 2900
